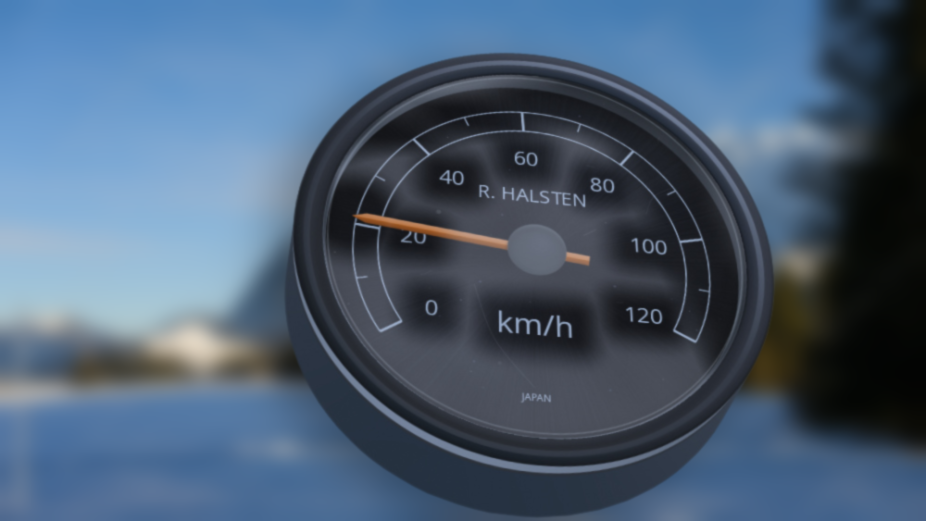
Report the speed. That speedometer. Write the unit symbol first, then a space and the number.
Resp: km/h 20
